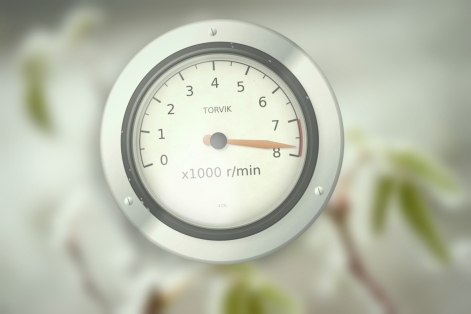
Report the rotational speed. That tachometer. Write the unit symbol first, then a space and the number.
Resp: rpm 7750
